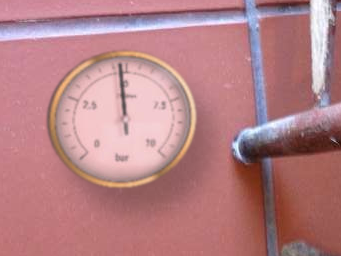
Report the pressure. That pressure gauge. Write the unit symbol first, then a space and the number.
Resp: bar 4.75
